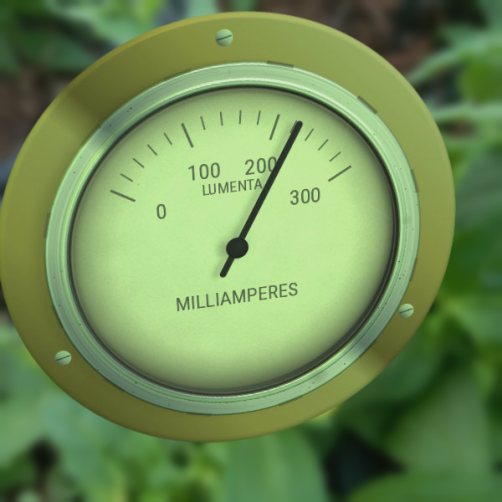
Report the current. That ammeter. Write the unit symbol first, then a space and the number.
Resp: mA 220
